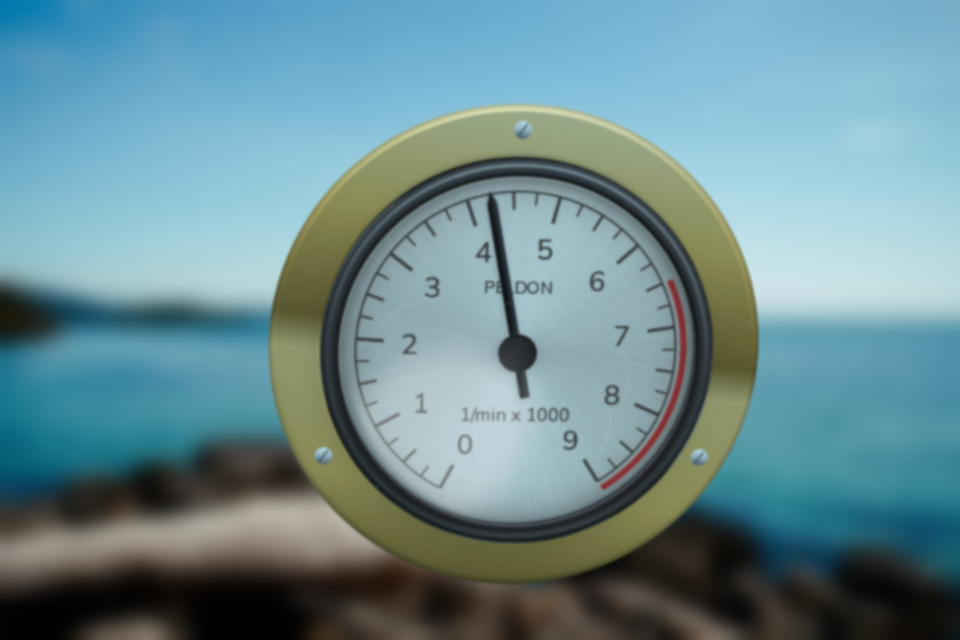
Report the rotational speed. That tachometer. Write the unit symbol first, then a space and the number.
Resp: rpm 4250
